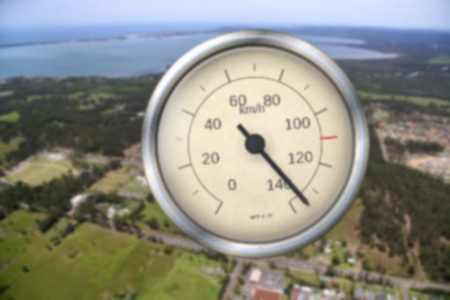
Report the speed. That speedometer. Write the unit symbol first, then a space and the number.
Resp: km/h 135
